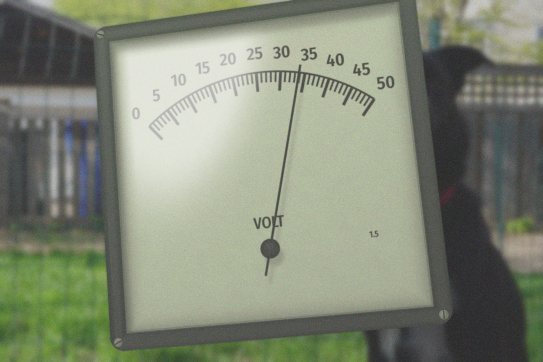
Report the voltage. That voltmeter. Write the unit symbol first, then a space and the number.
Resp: V 34
